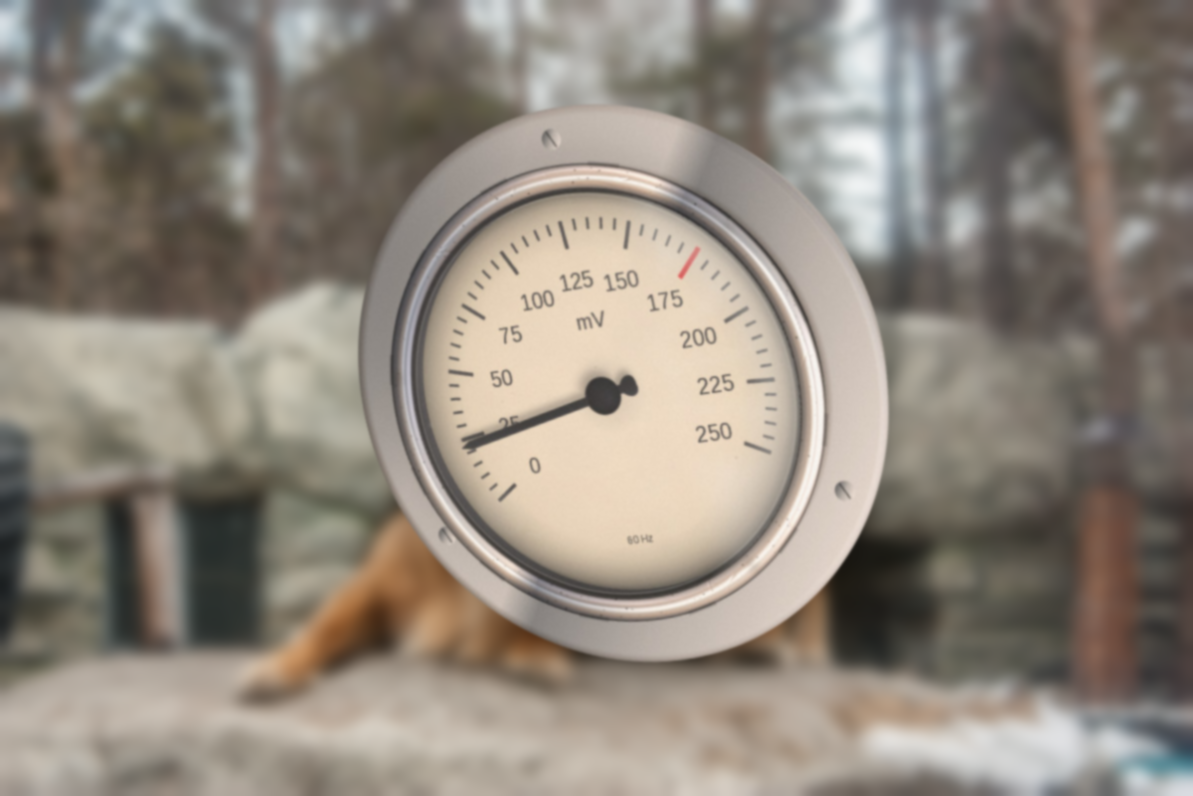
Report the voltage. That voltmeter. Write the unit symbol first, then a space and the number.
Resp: mV 22.5
